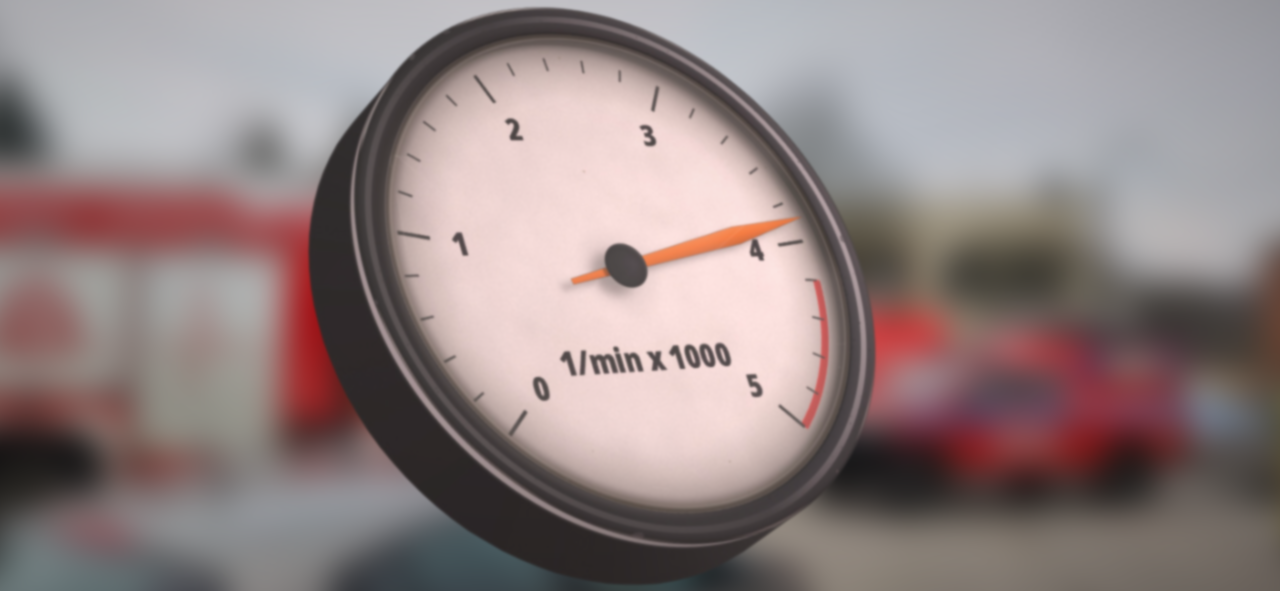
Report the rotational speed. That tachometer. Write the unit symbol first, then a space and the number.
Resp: rpm 3900
